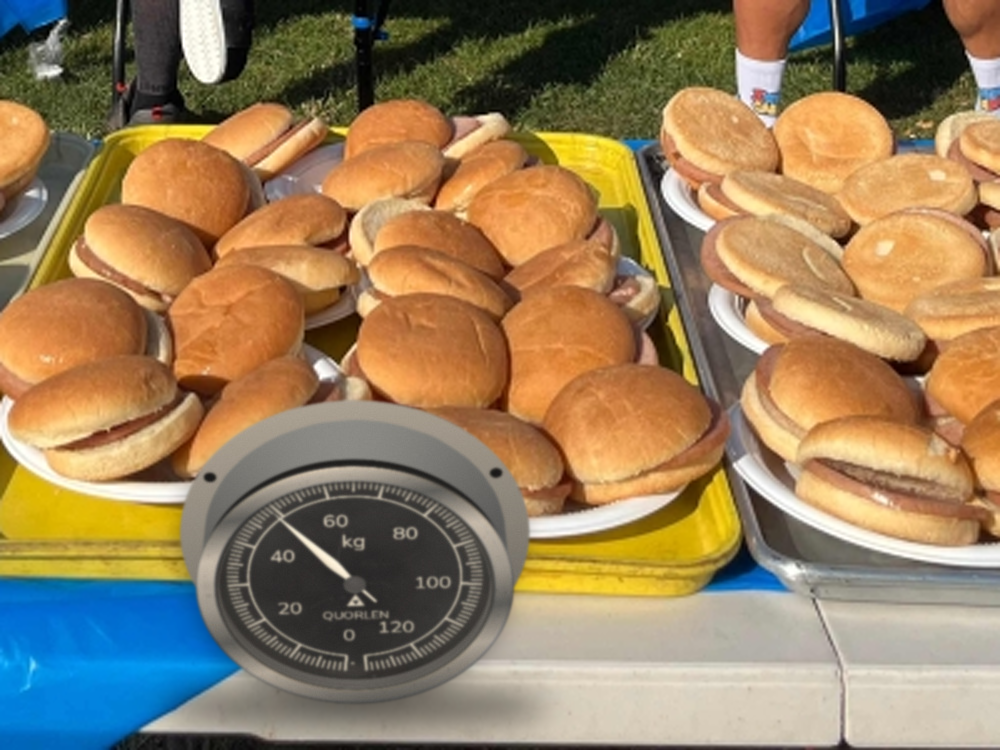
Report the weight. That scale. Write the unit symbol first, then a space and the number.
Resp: kg 50
